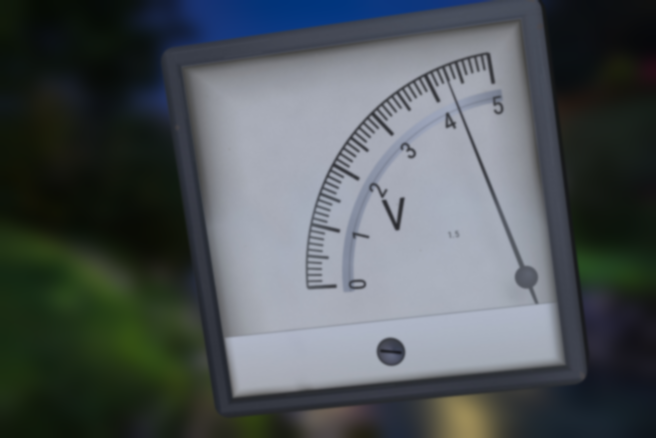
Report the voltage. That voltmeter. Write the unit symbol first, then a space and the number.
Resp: V 4.3
